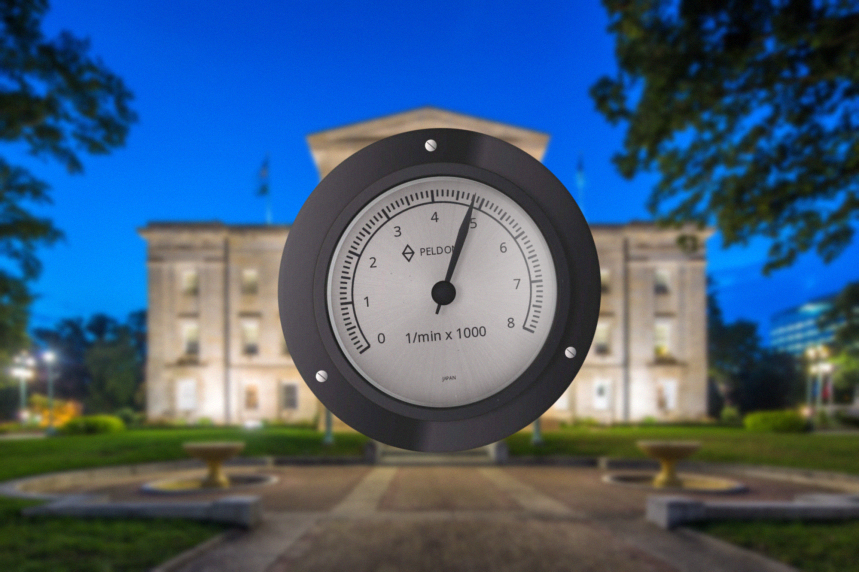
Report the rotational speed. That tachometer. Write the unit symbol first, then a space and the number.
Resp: rpm 4800
